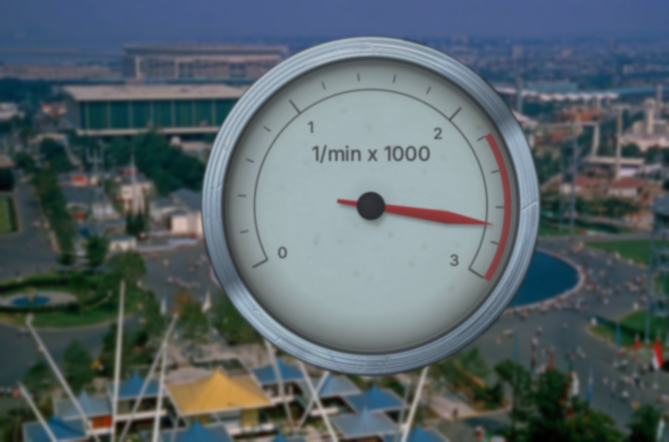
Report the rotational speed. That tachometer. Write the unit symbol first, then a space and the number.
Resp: rpm 2700
